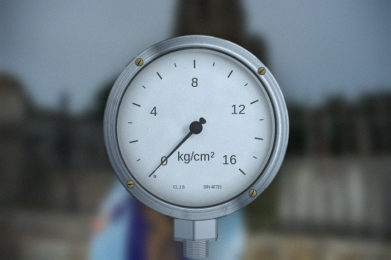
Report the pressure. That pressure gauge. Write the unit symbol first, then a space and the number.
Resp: kg/cm² 0
